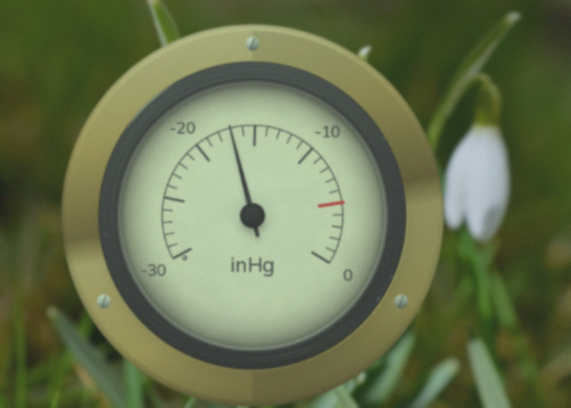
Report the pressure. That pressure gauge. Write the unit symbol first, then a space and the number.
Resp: inHg -17
